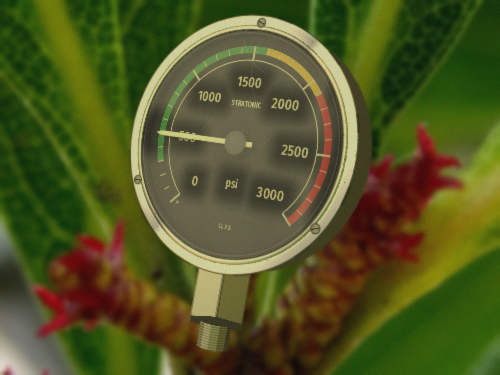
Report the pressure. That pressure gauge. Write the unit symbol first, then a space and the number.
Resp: psi 500
